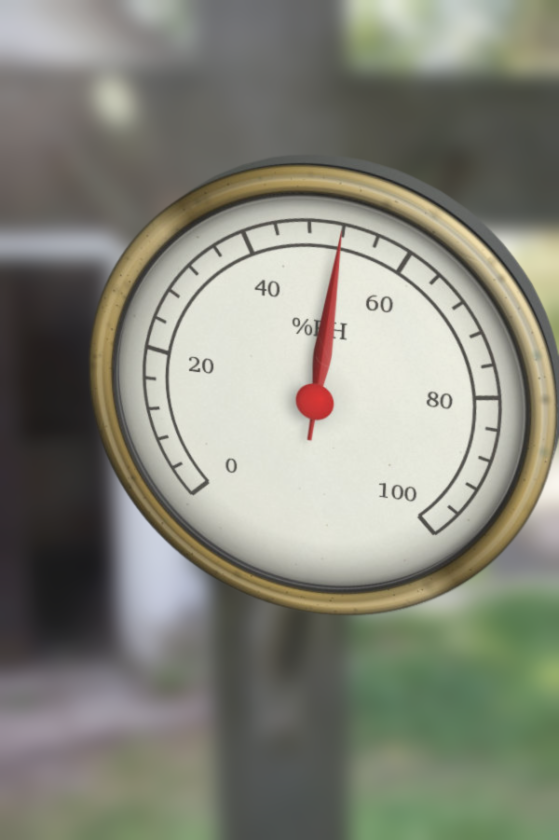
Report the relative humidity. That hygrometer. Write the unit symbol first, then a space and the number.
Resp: % 52
